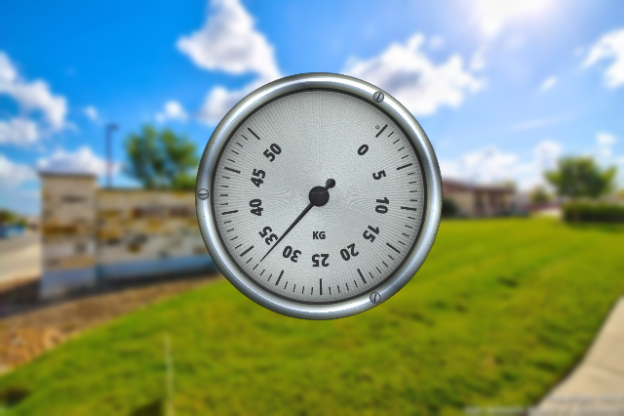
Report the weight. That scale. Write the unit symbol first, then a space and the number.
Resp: kg 33
